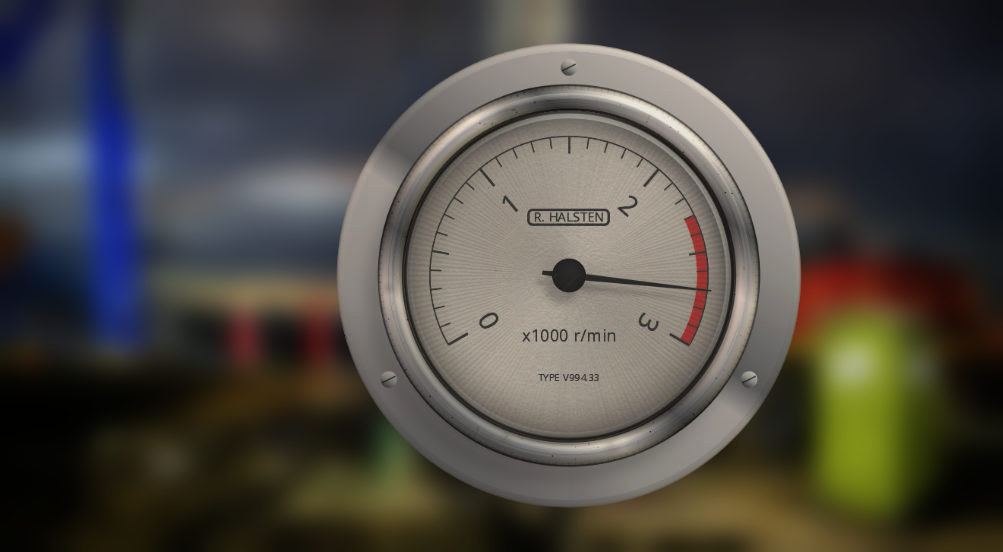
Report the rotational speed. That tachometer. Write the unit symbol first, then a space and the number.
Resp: rpm 2700
